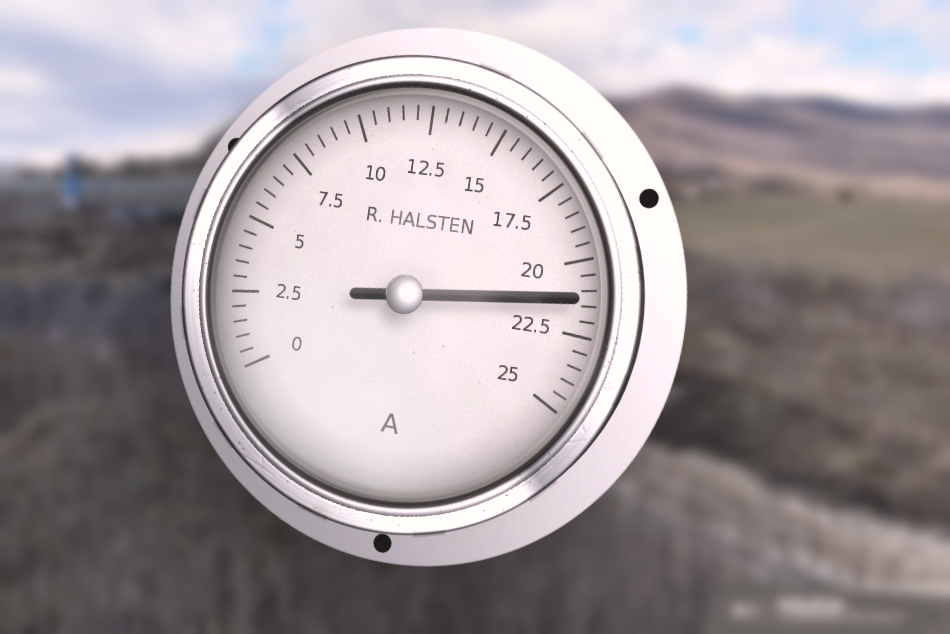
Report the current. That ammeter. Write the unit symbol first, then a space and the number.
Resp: A 21.25
